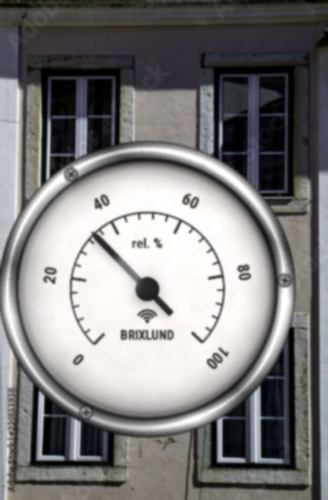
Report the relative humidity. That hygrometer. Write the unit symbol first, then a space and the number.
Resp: % 34
